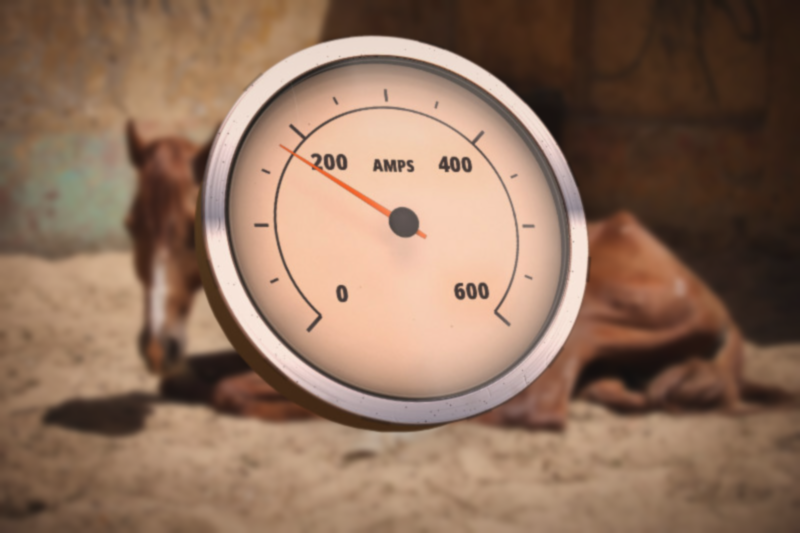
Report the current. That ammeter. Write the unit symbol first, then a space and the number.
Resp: A 175
